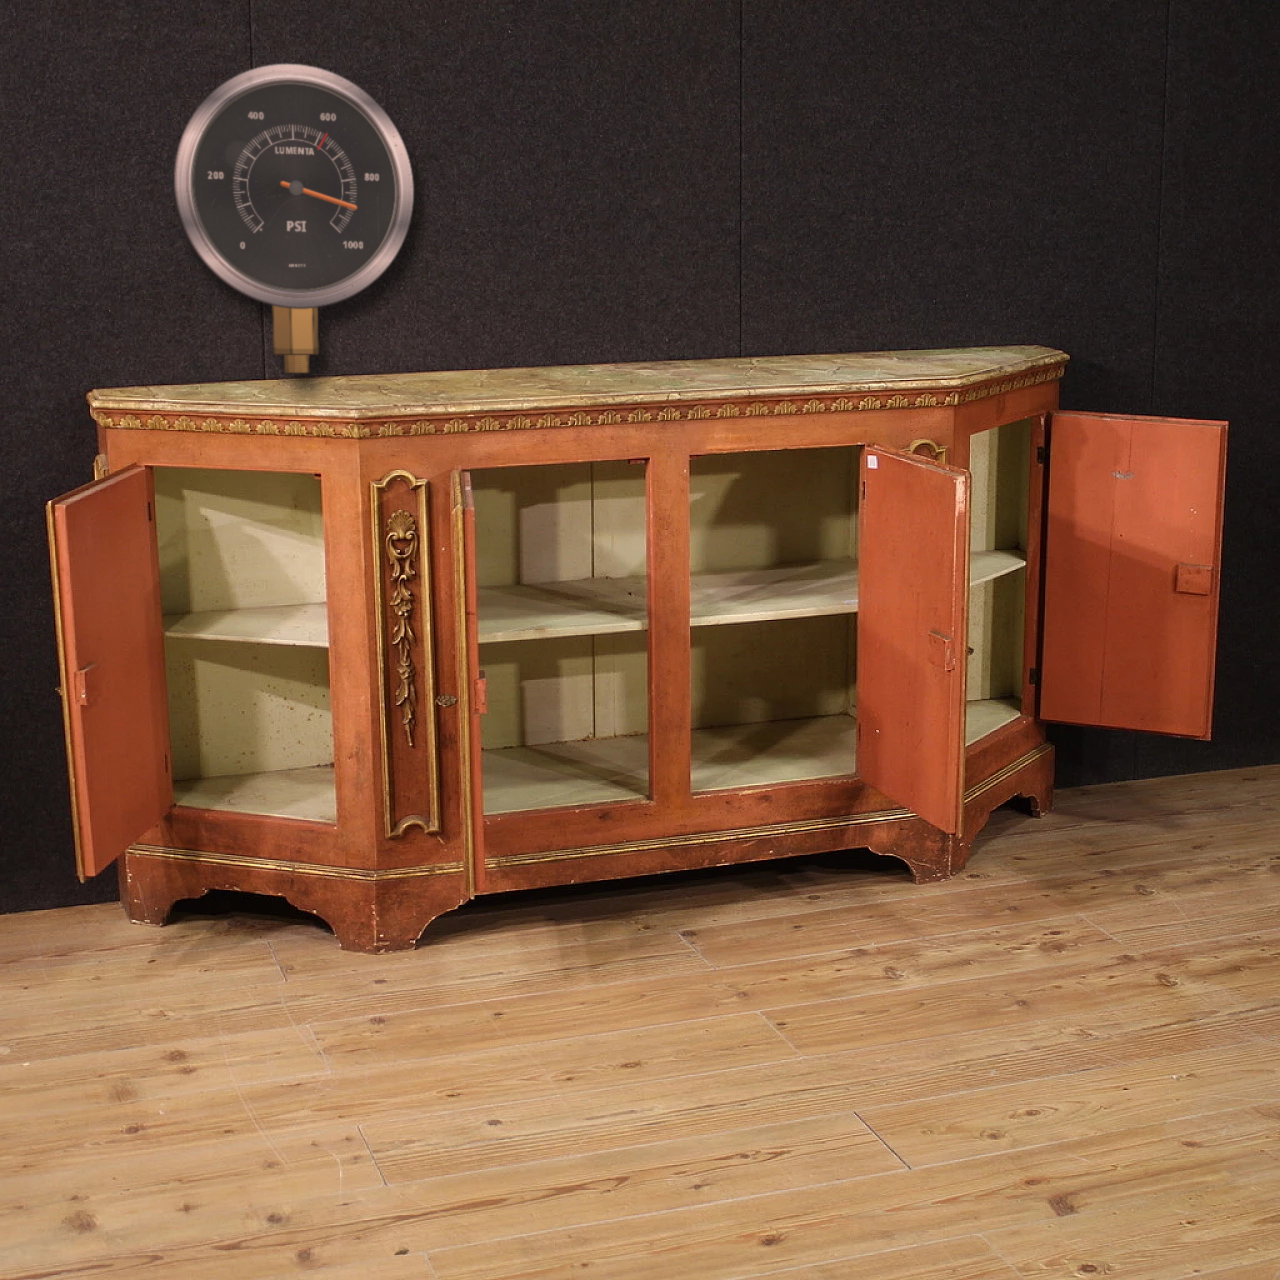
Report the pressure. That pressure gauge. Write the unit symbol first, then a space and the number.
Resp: psi 900
